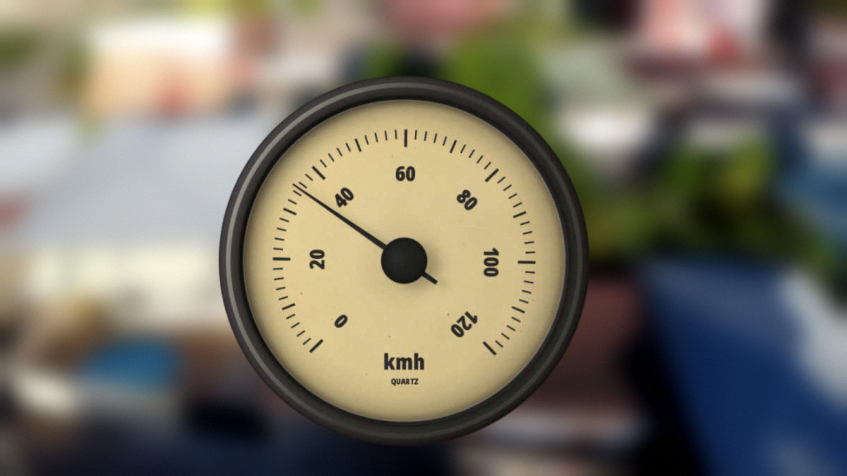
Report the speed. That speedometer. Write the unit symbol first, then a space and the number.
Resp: km/h 35
